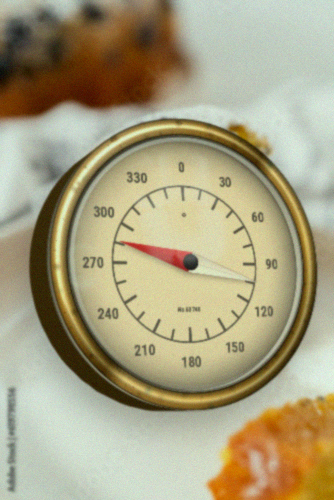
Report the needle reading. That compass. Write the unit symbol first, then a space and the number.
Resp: ° 285
